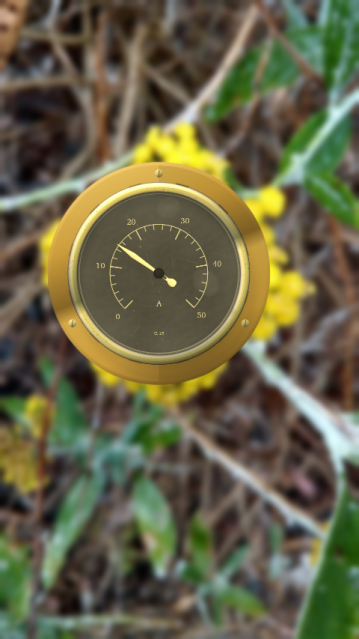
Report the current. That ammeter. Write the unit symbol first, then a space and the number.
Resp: A 15
